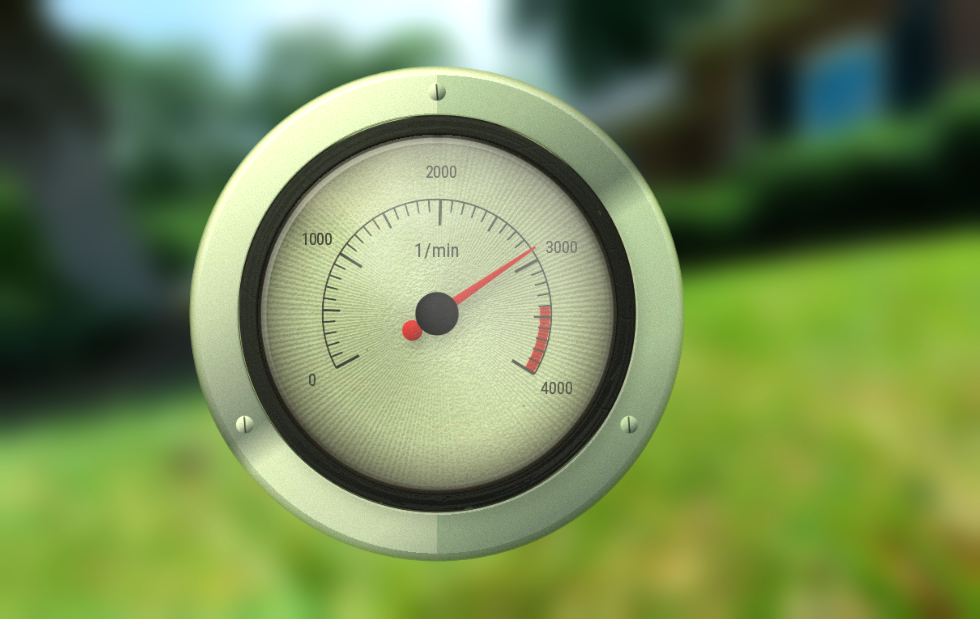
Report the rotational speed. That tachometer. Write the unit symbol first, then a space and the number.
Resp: rpm 2900
